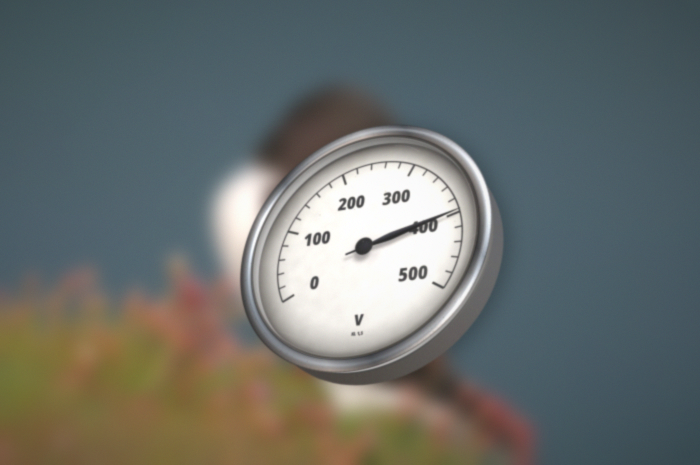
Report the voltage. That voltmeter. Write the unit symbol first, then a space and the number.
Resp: V 400
